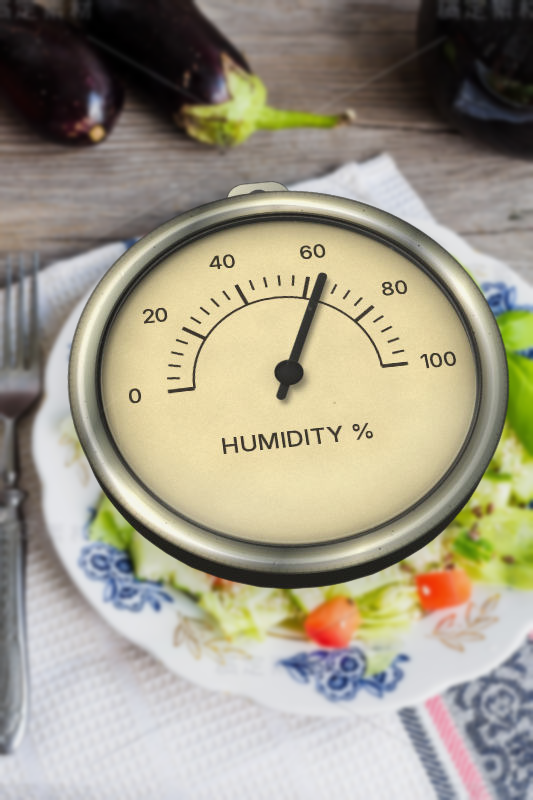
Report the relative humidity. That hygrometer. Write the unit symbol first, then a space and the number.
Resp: % 64
